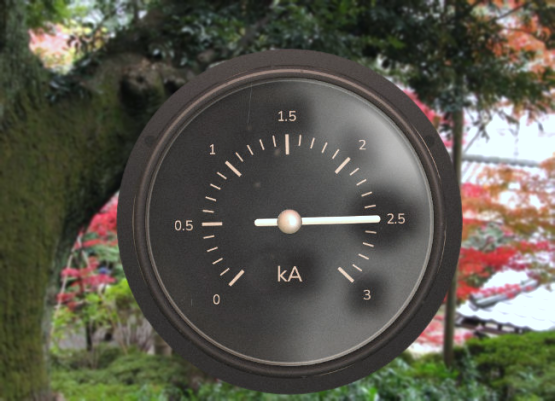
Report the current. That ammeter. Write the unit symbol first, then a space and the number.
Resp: kA 2.5
